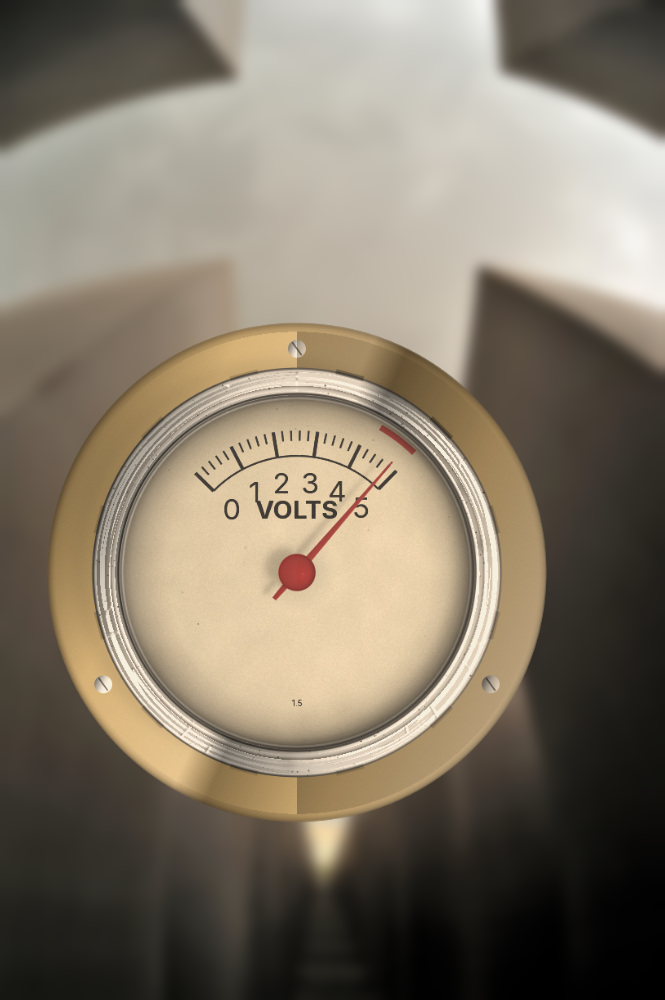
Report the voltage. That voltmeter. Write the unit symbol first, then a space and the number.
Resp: V 4.8
